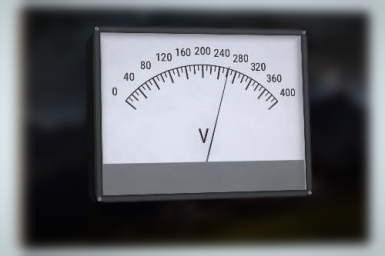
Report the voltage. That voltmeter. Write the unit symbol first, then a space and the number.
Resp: V 260
